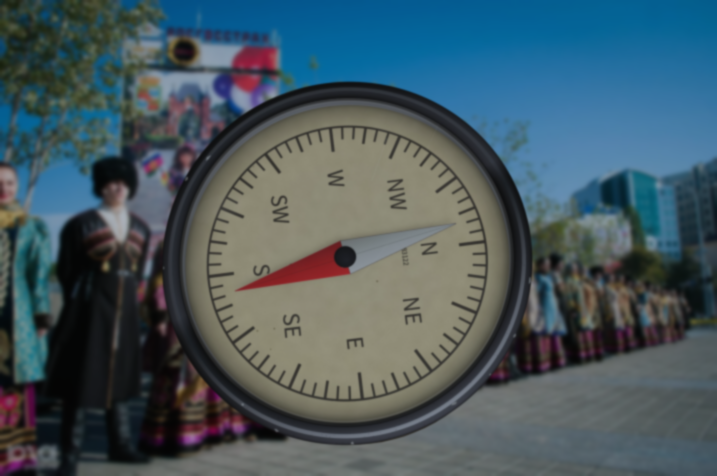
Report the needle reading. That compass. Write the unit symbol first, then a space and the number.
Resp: ° 170
